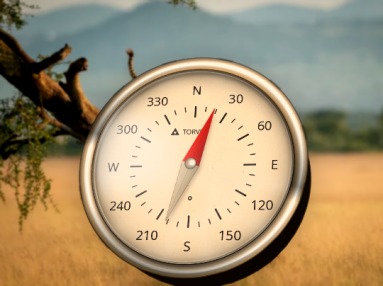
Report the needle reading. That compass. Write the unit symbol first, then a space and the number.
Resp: ° 20
